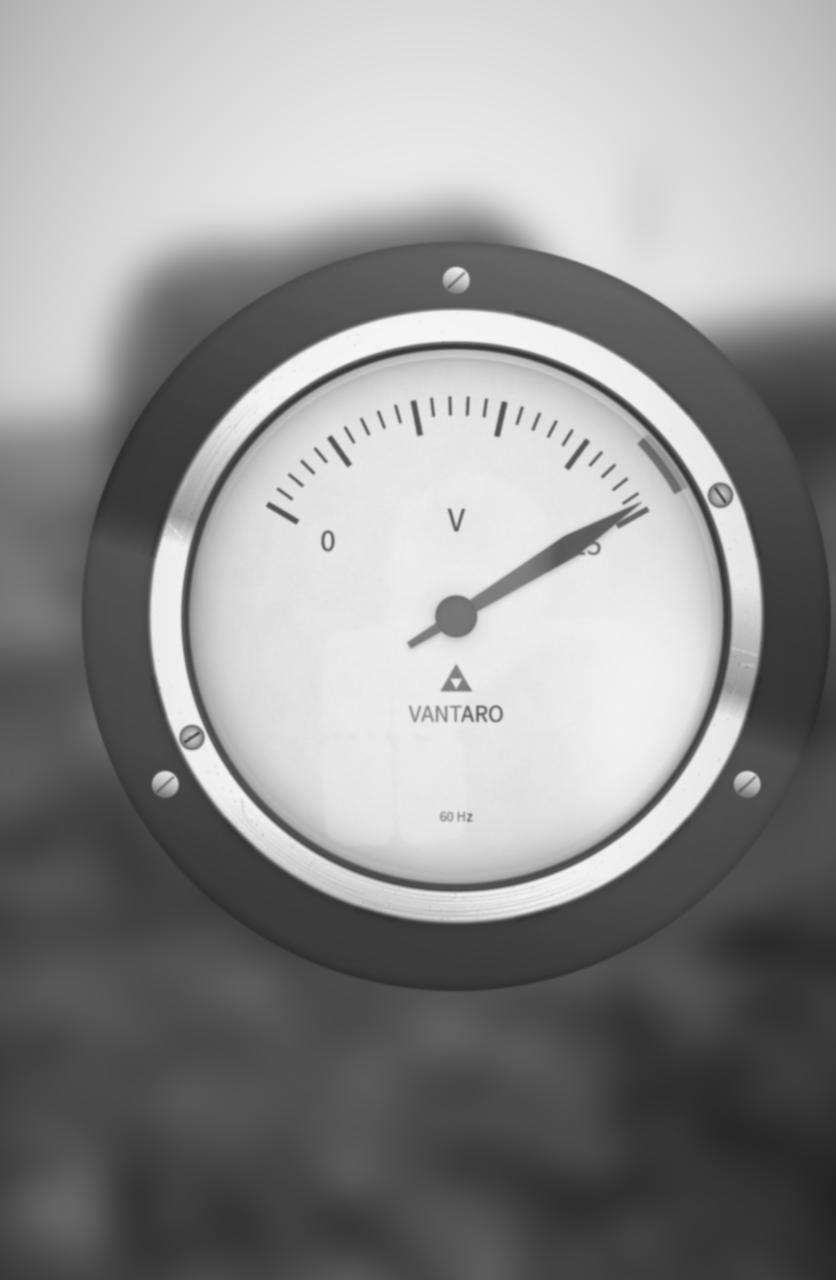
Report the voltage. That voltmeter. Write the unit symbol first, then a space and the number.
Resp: V 24.5
